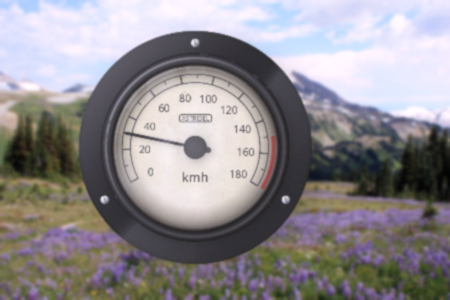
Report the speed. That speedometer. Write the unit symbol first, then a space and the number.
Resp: km/h 30
